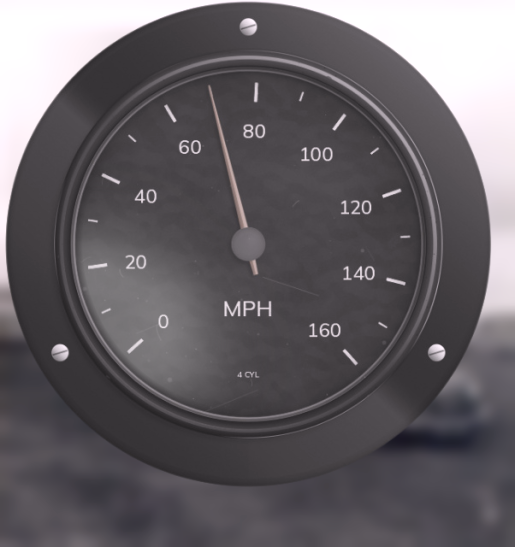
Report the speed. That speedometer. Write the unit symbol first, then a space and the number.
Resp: mph 70
